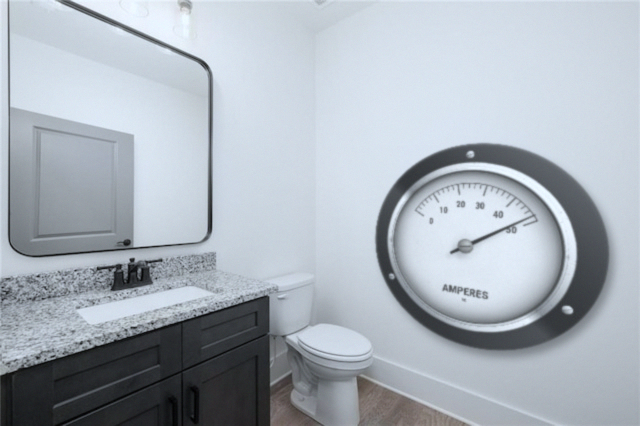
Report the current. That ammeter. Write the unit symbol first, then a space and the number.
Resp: A 48
